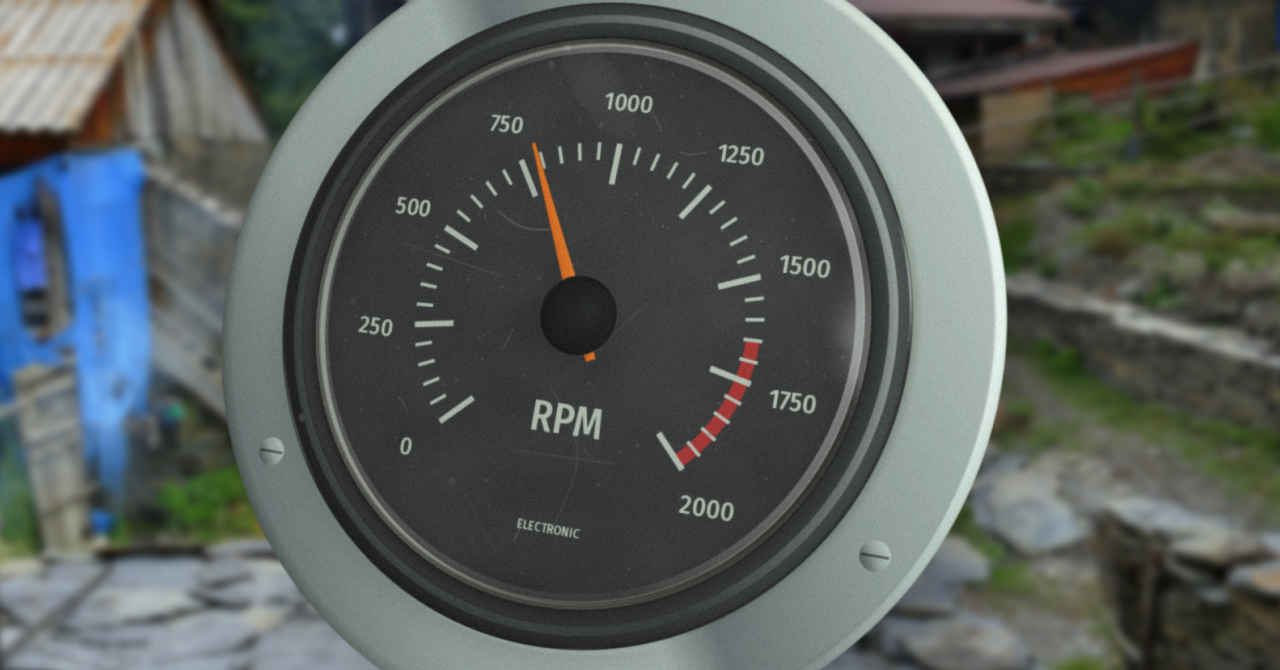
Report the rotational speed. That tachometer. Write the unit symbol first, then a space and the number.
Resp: rpm 800
